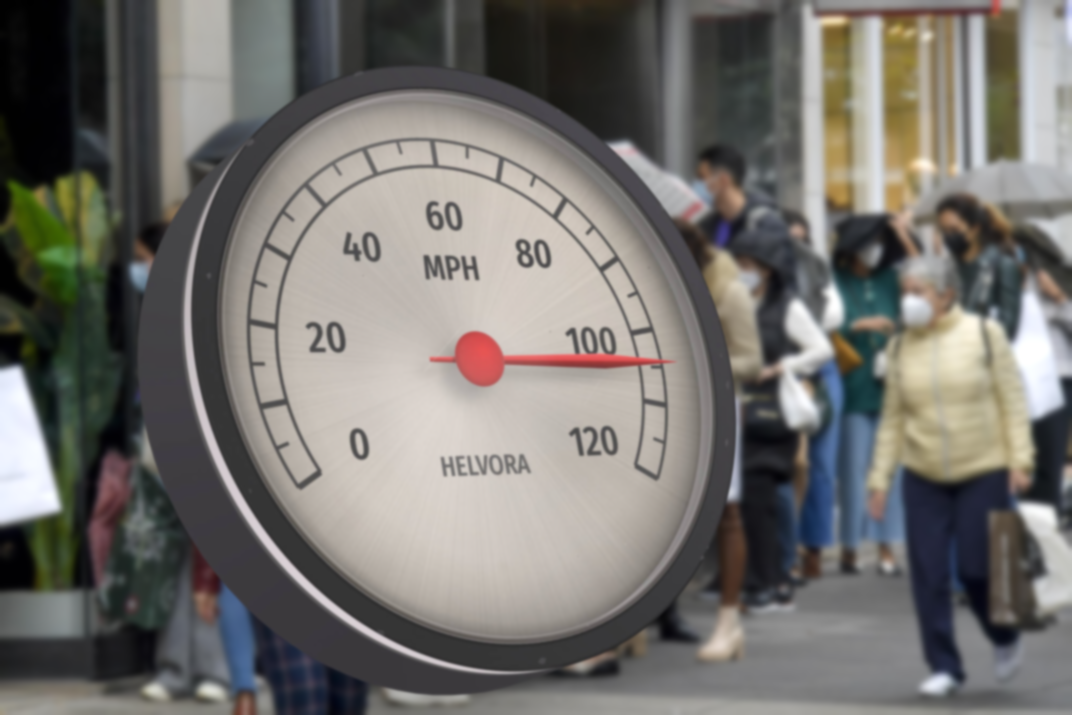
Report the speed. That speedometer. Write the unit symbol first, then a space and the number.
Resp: mph 105
